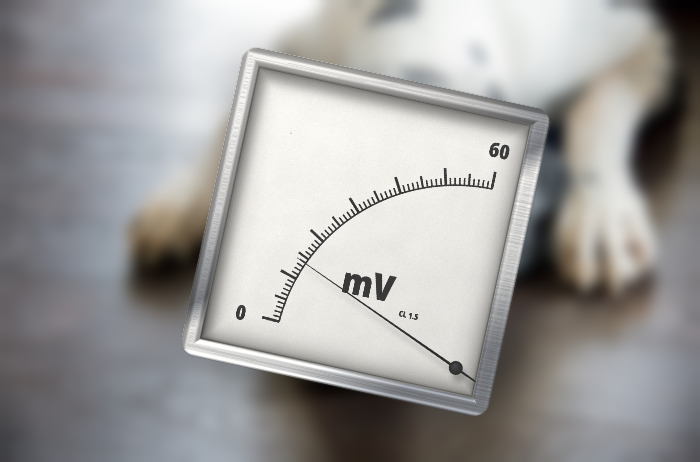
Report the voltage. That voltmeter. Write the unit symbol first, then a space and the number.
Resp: mV 14
